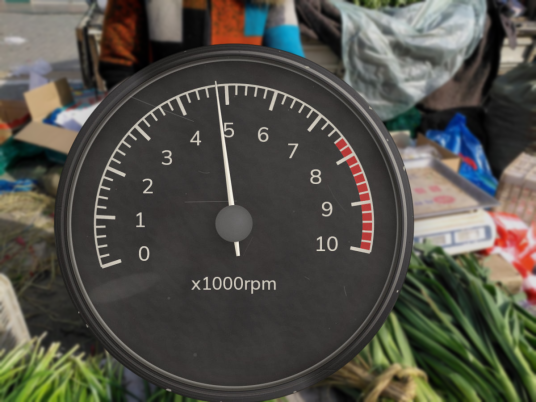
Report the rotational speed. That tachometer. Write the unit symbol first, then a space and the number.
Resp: rpm 4800
